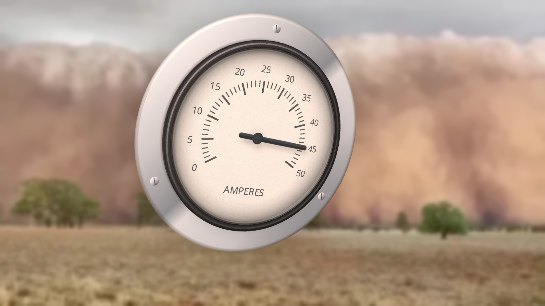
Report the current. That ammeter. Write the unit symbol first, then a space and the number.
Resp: A 45
